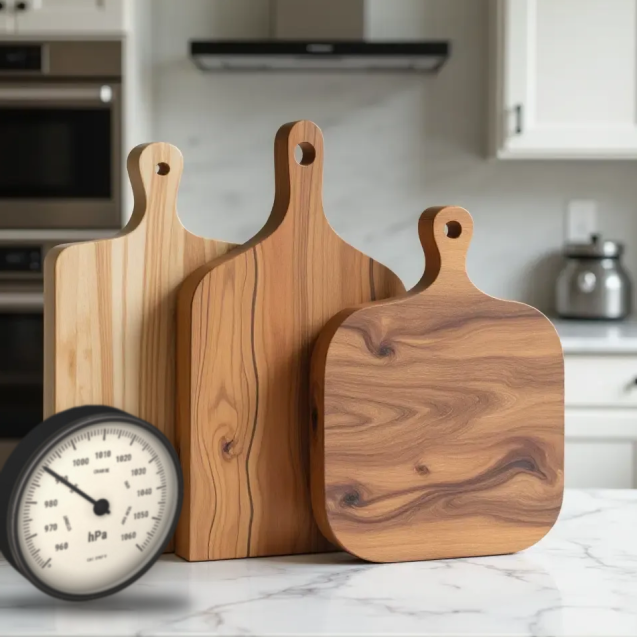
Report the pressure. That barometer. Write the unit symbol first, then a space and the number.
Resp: hPa 990
